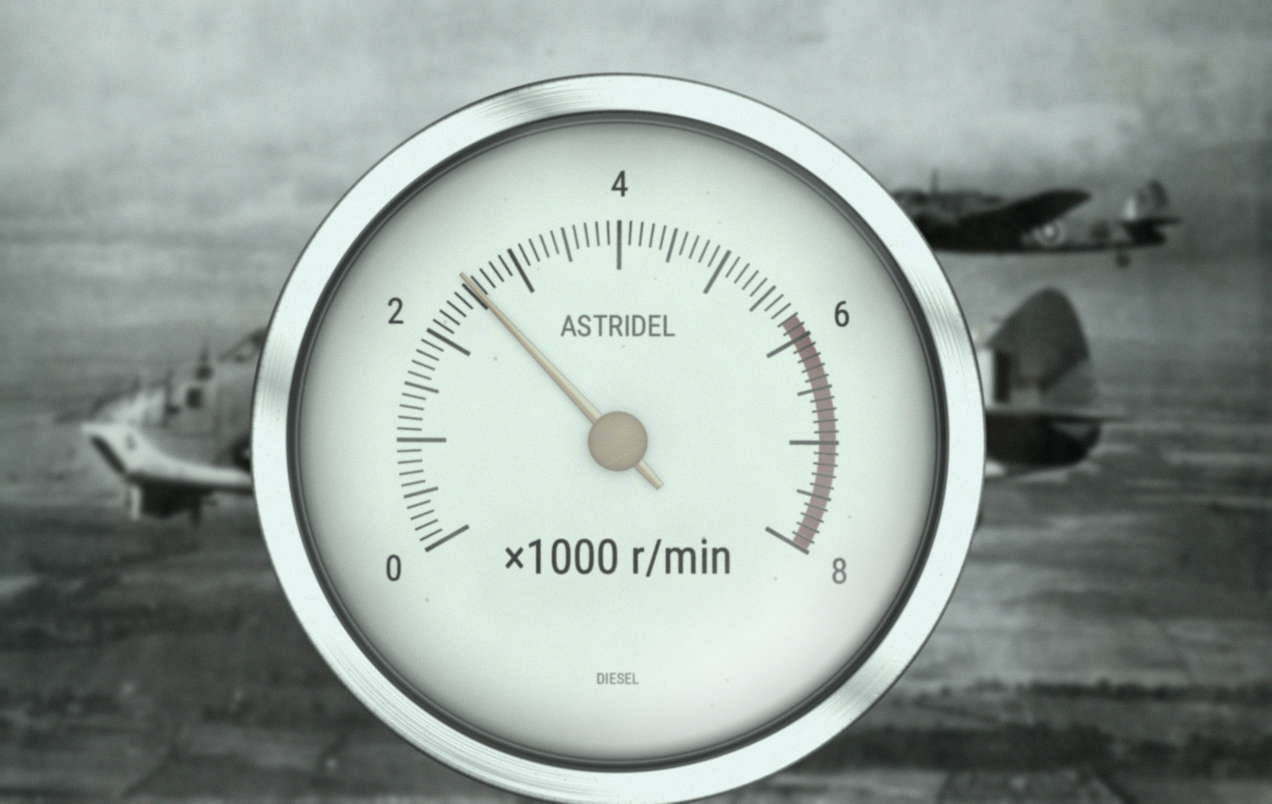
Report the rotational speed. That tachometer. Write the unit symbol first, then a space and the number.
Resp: rpm 2550
